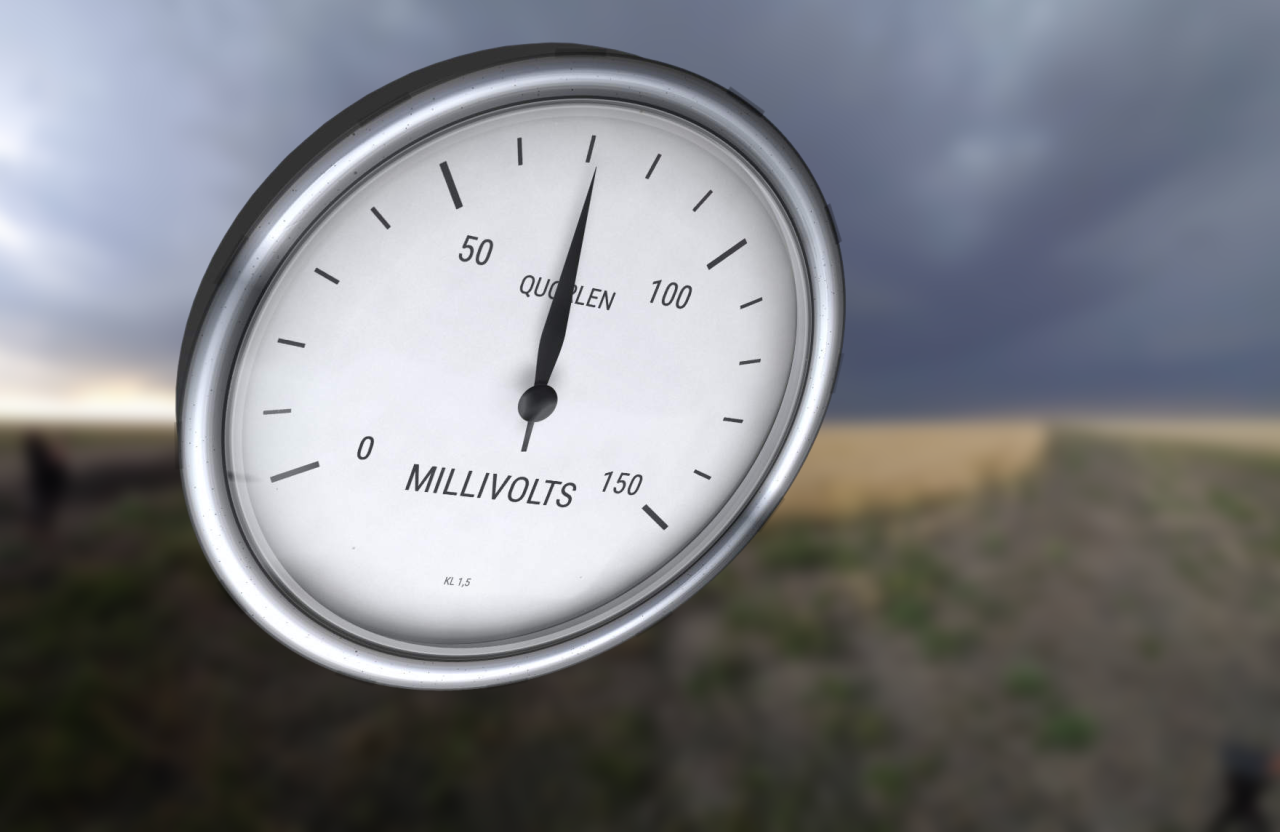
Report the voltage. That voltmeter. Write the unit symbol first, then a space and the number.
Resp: mV 70
